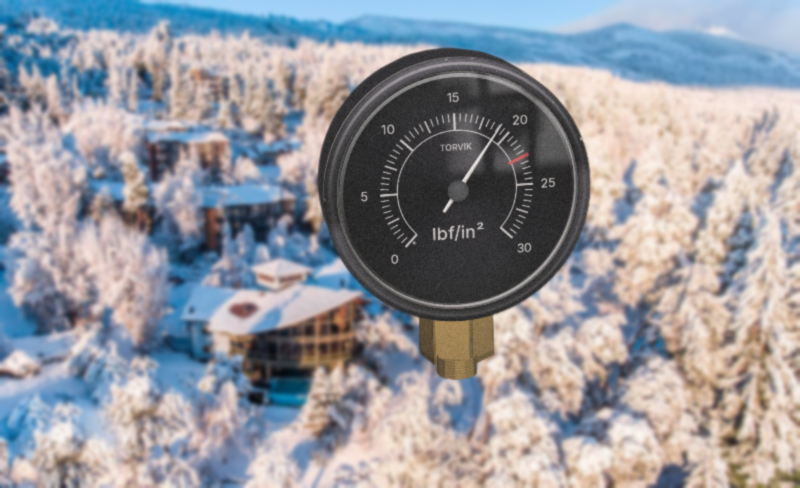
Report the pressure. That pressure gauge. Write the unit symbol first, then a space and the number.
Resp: psi 19
